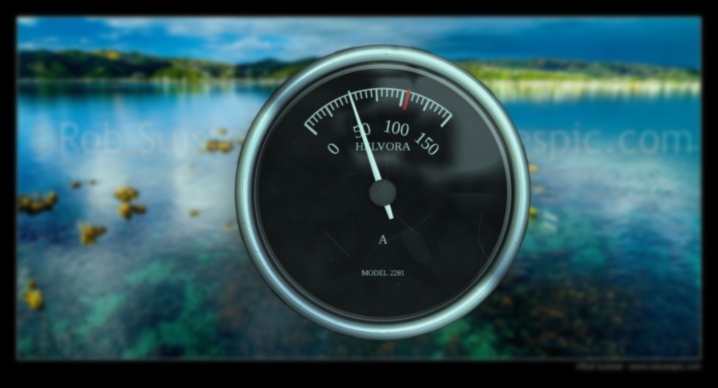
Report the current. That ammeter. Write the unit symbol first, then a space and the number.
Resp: A 50
